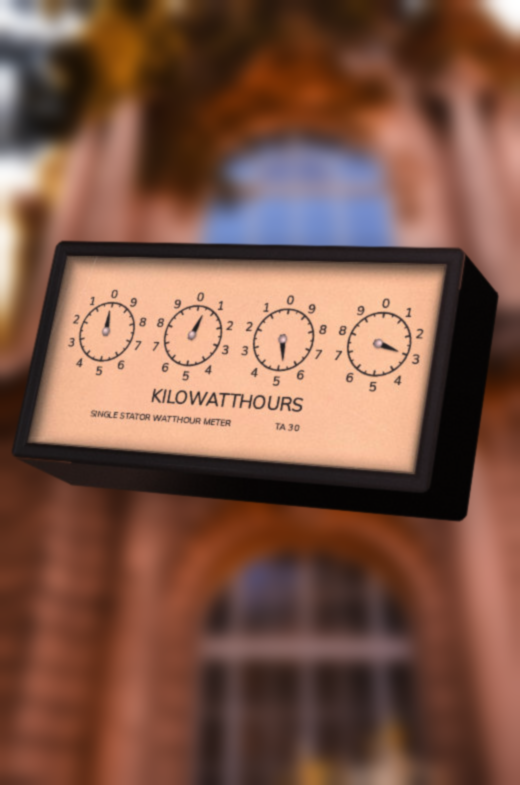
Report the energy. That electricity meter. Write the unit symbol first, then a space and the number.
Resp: kWh 53
